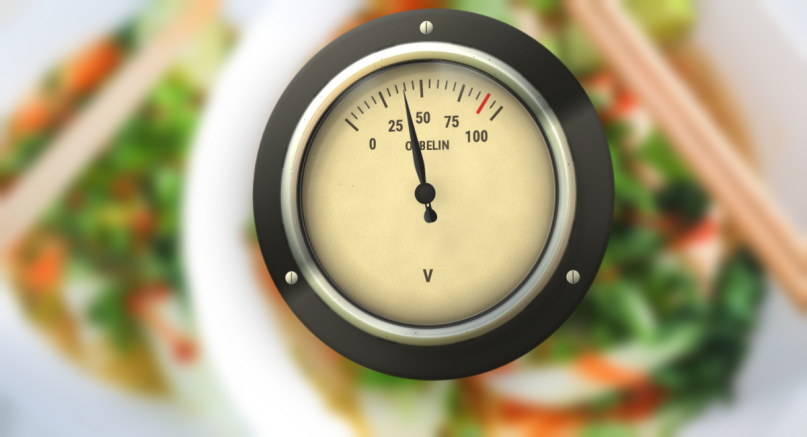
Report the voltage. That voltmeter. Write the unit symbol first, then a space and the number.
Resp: V 40
